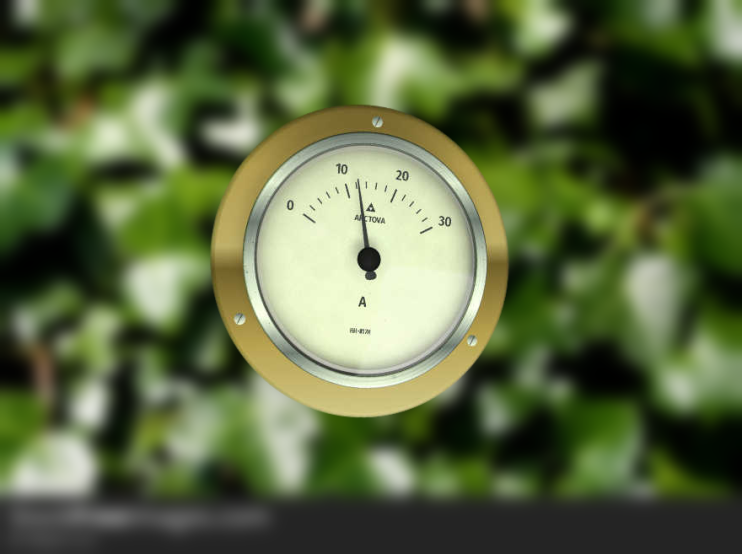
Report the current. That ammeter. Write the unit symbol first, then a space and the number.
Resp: A 12
